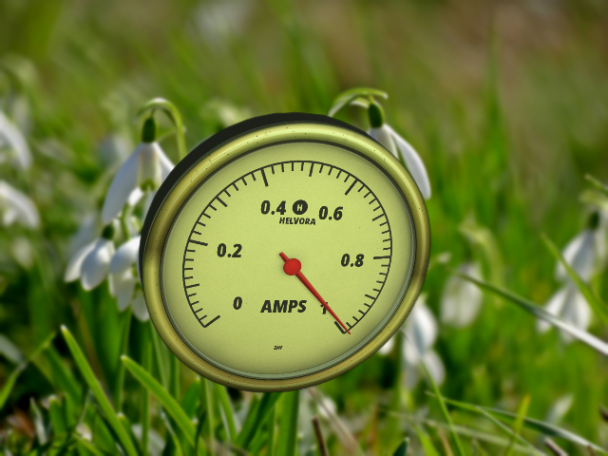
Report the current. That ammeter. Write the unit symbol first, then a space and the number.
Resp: A 0.99
